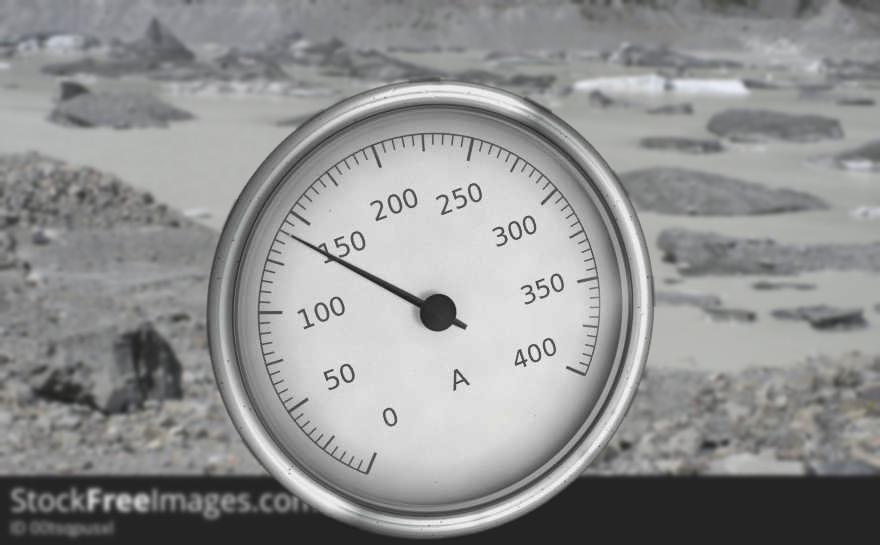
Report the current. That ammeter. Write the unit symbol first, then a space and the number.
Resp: A 140
